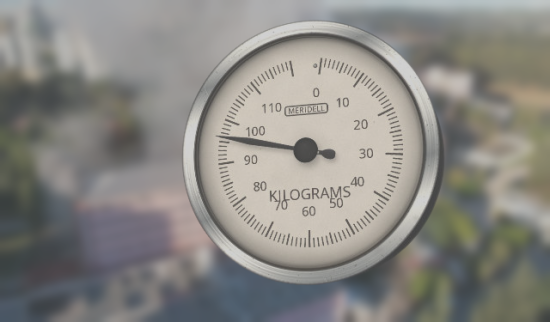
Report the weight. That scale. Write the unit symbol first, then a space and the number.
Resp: kg 96
